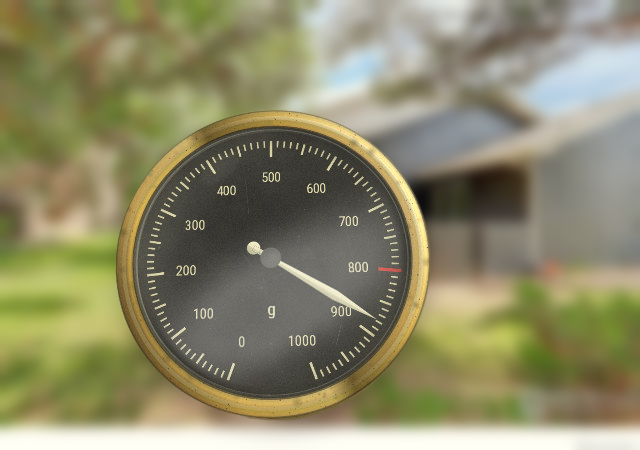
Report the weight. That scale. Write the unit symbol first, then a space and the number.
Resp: g 880
